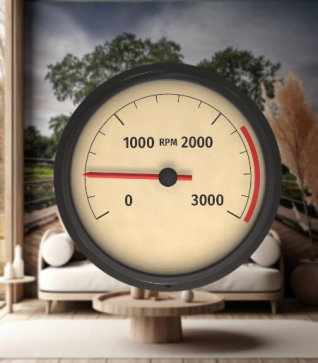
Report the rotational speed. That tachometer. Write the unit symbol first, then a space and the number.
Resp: rpm 400
